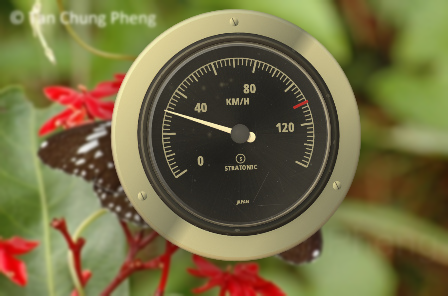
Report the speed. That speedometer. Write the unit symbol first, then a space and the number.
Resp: km/h 30
